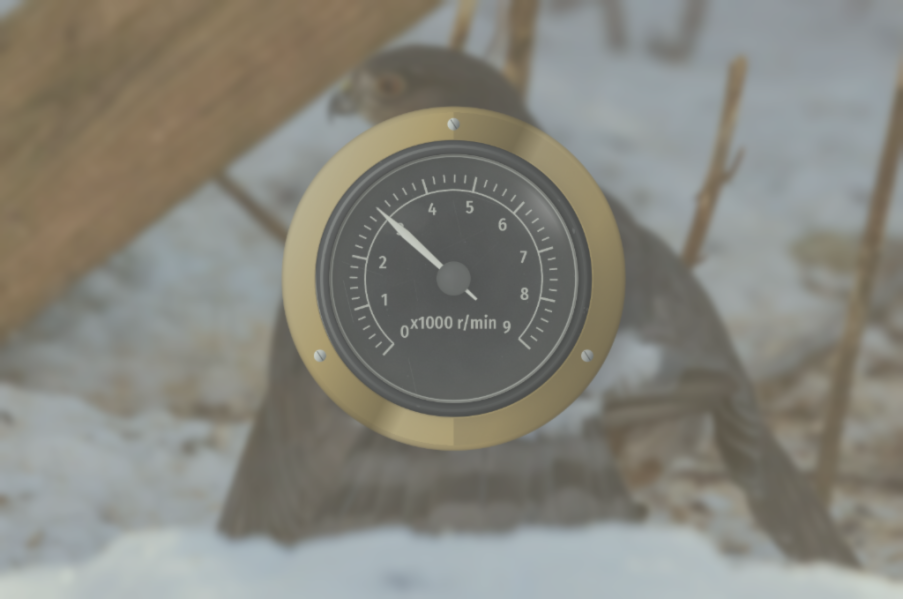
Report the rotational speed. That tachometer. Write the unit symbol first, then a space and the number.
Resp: rpm 3000
